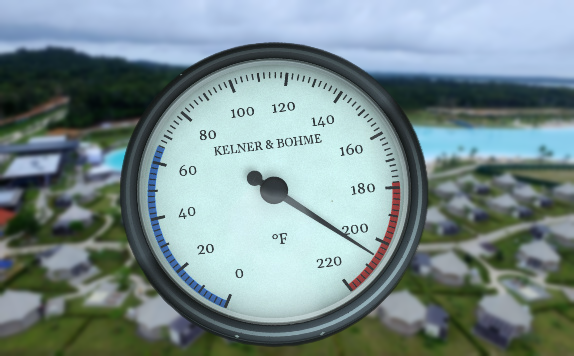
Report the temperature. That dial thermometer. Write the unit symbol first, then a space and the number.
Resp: °F 206
